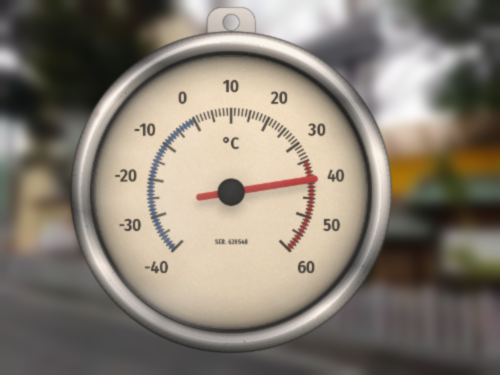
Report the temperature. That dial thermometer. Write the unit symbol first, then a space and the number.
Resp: °C 40
